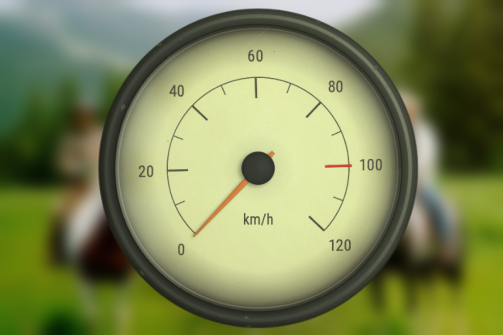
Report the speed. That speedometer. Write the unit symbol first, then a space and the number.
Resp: km/h 0
